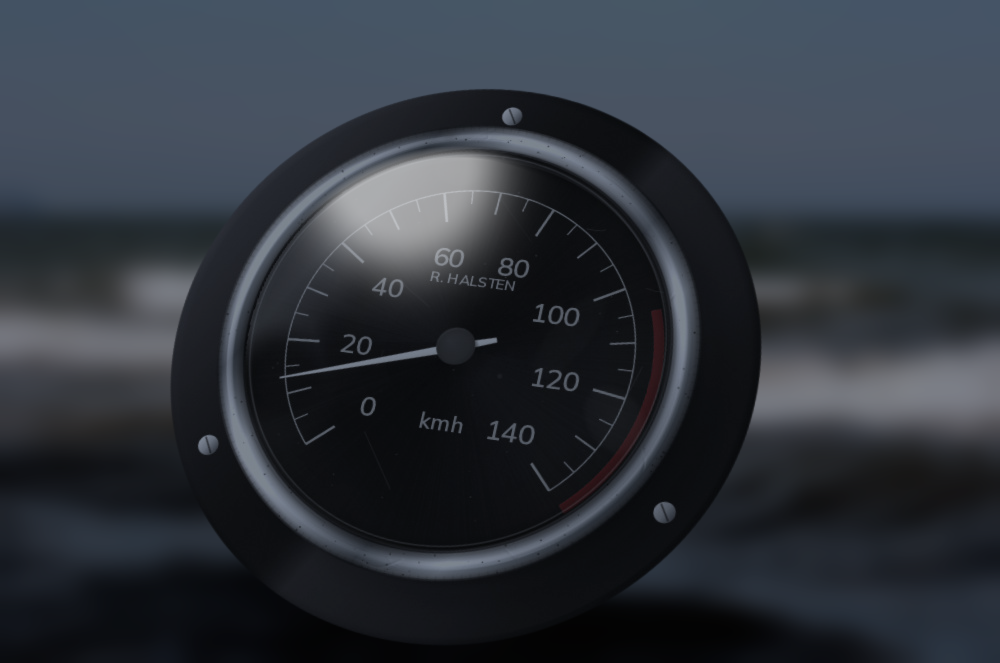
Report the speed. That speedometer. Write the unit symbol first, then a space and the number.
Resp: km/h 12.5
